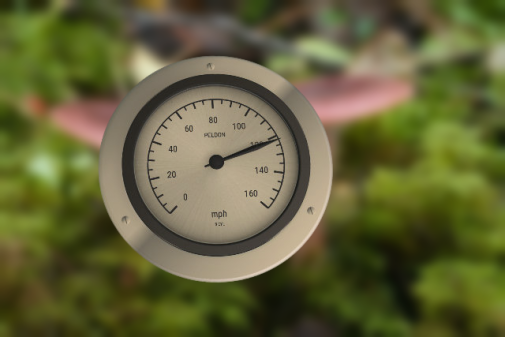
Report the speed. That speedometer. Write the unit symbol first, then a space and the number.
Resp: mph 122.5
